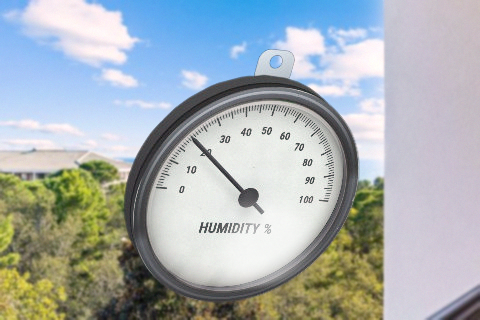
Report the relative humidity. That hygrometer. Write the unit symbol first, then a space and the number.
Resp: % 20
